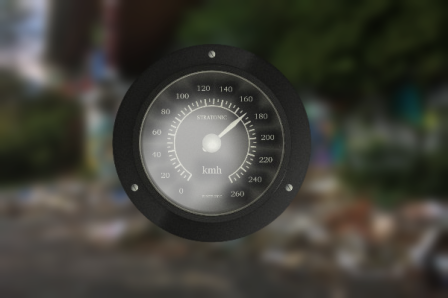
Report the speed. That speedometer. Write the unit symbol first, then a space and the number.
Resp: km/h 170
